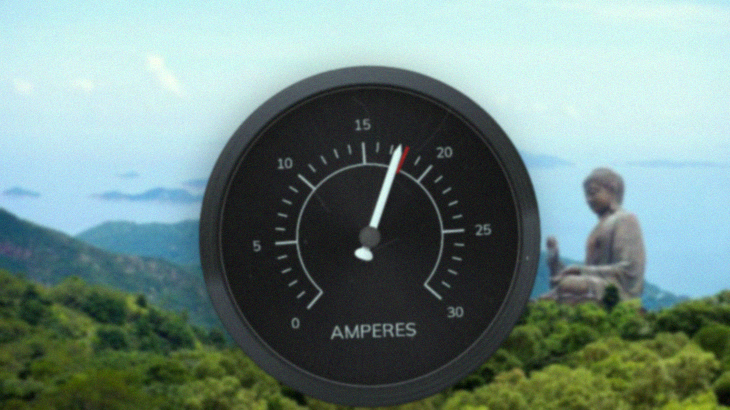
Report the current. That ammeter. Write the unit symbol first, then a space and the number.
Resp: A 17.5
